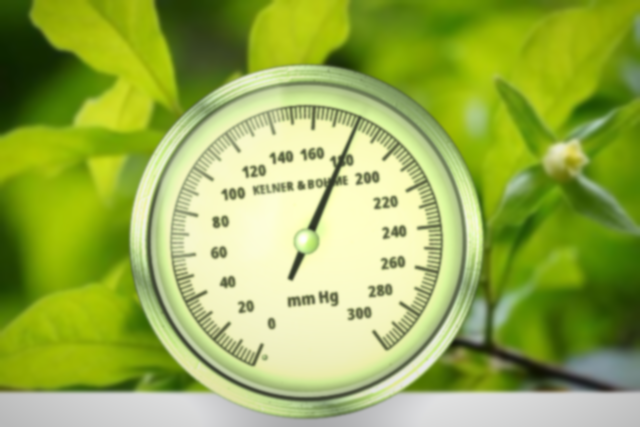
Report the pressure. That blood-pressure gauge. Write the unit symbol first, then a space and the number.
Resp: mmHg 180
